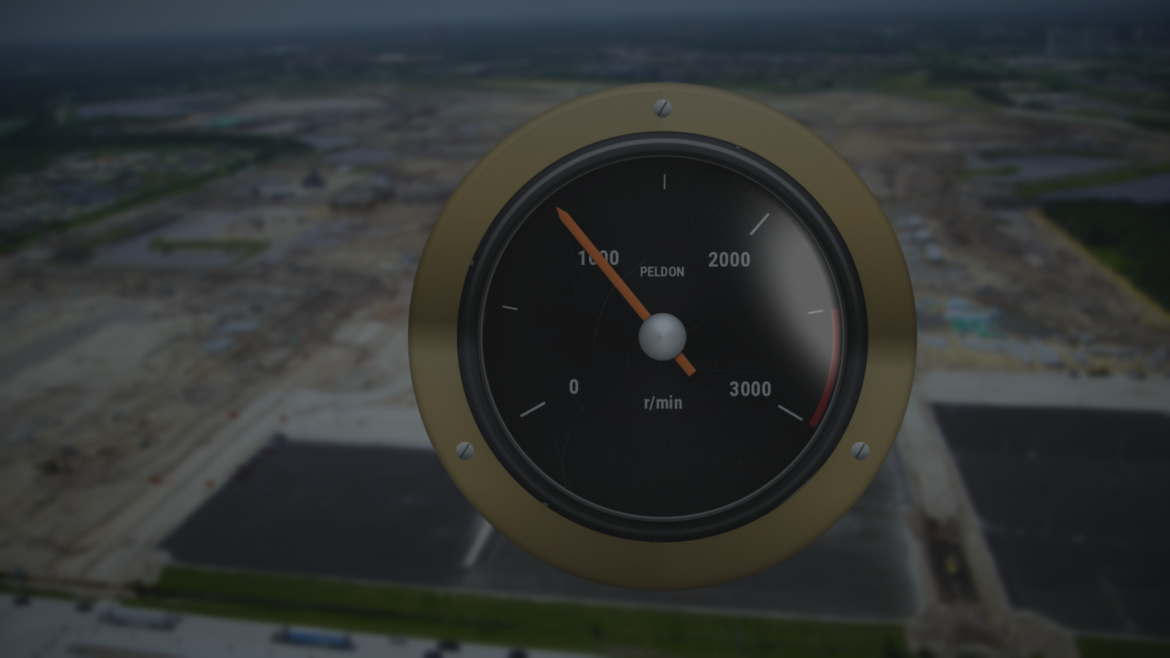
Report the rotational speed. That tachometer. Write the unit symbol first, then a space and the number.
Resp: rpm 1000
